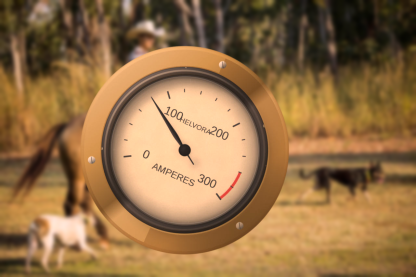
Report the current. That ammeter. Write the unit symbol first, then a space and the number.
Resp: A 80
